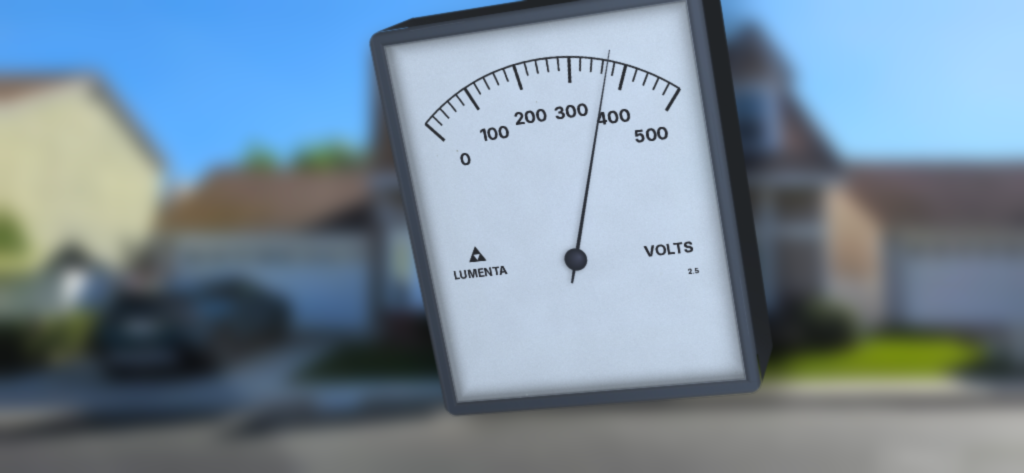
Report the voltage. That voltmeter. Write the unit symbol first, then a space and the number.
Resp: V 370
